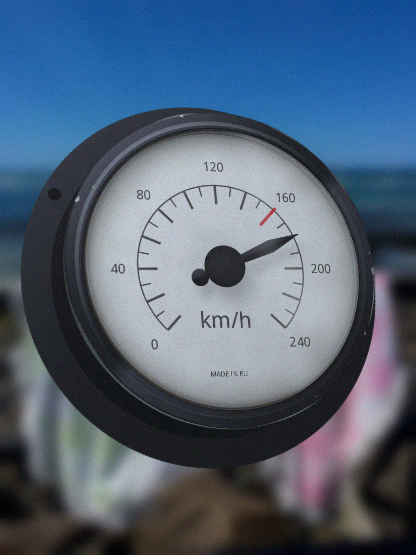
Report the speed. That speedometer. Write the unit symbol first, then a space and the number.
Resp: km/h 180
